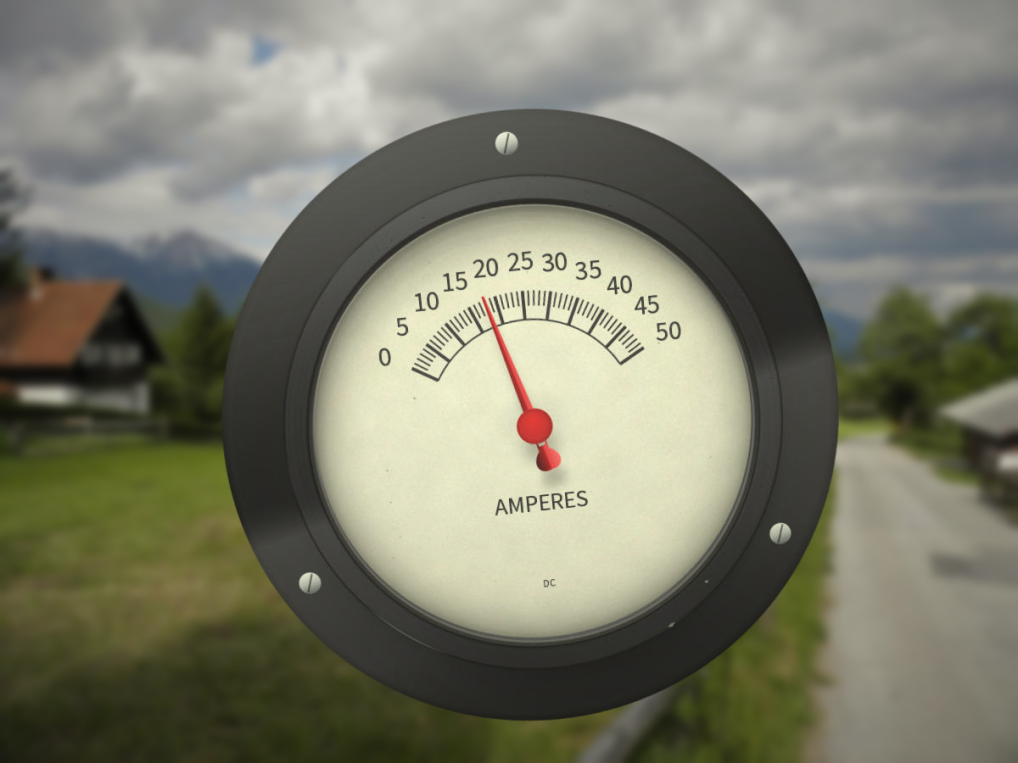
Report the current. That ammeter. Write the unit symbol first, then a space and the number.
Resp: A 18
